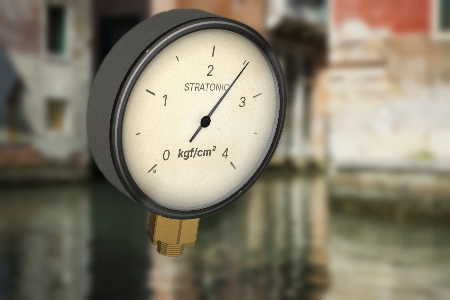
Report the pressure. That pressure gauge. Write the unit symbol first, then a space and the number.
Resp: kg/cm² 2.5
